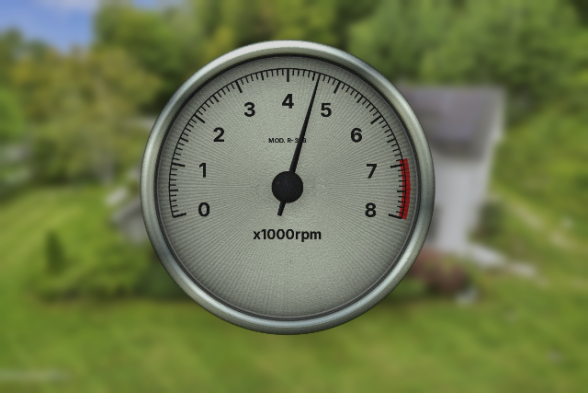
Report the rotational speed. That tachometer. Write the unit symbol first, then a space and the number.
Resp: rpm 4600
